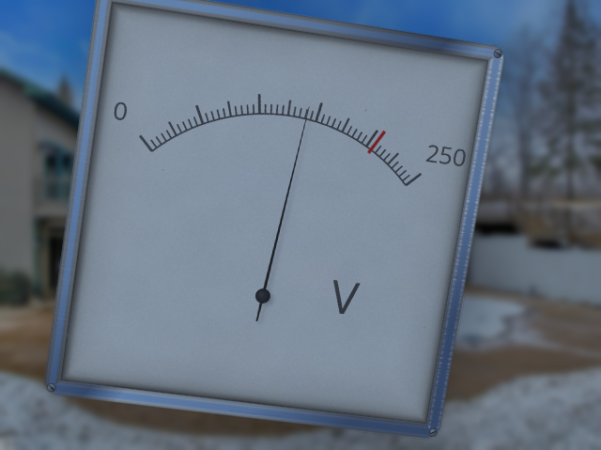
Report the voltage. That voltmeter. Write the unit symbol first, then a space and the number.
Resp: V 140
